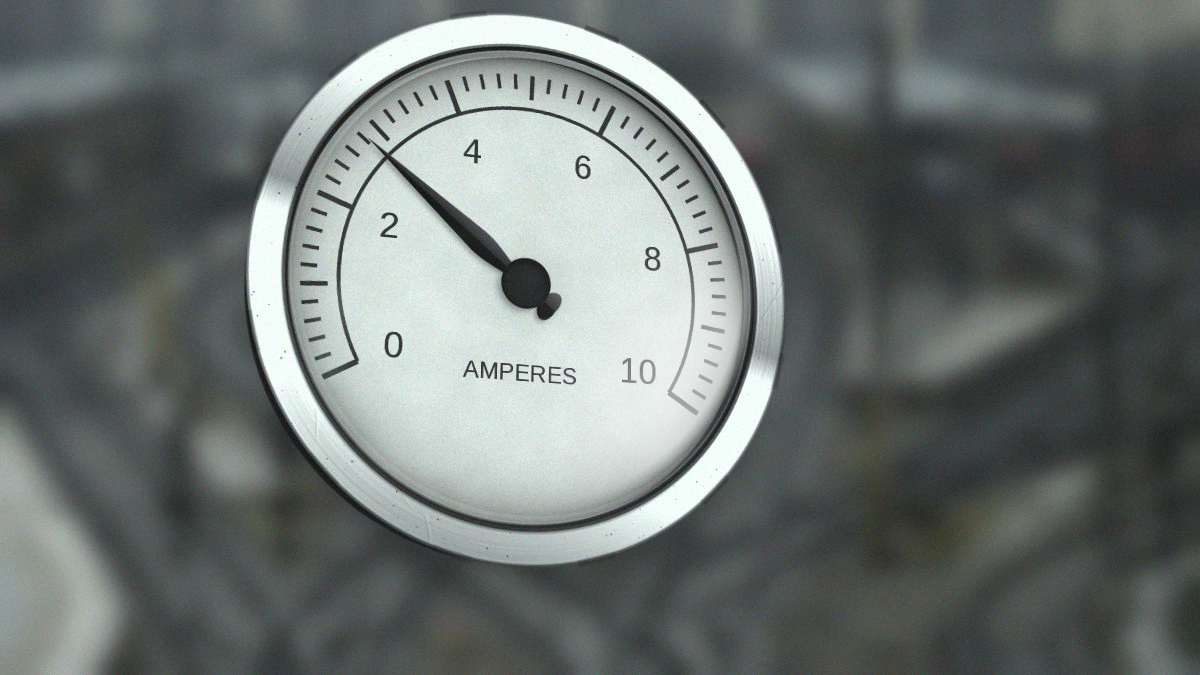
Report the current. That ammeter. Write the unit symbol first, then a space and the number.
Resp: A 2.8
